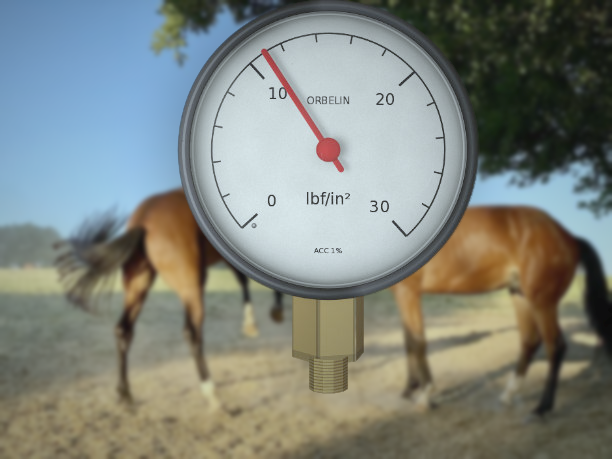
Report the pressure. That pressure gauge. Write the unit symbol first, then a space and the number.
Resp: psi 11
